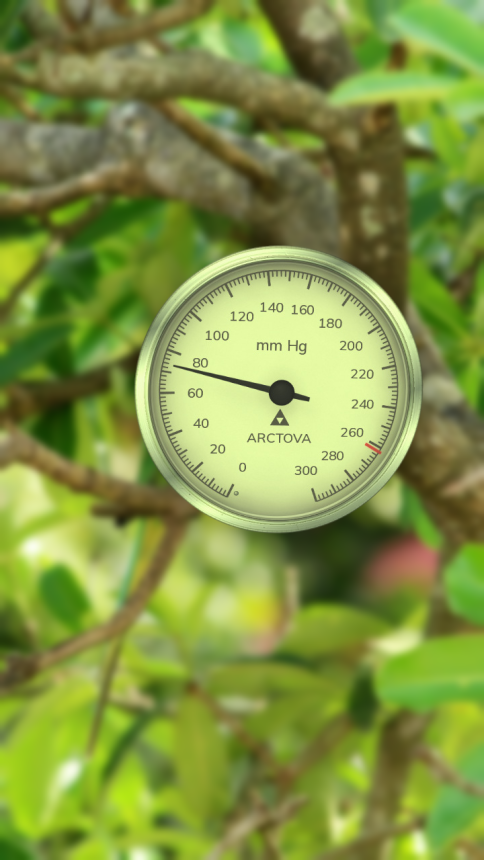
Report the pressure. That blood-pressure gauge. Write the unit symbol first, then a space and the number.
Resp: mmHg 74
